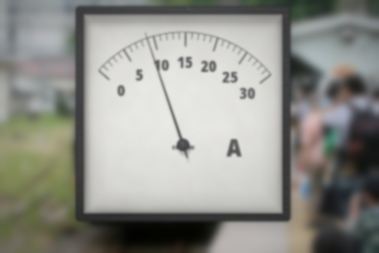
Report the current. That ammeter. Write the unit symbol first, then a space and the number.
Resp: A 9
